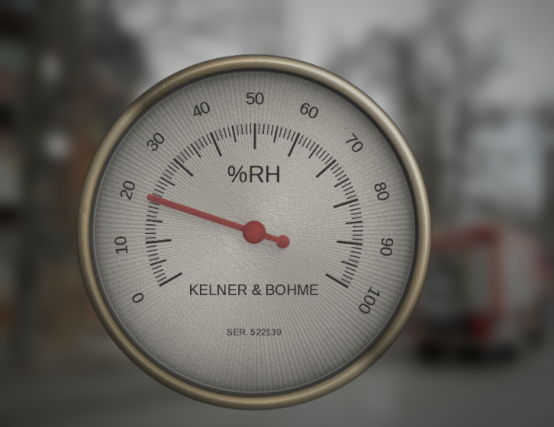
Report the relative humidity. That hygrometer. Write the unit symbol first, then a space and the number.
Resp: % 20
